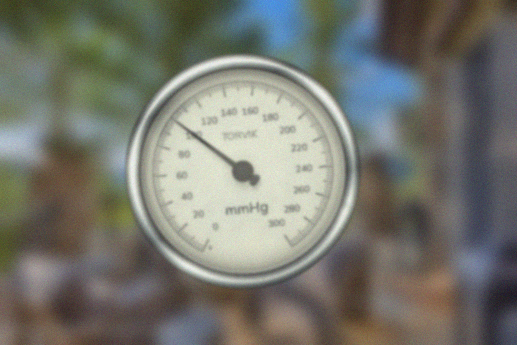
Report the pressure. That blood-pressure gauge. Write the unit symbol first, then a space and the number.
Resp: mmHg 100
